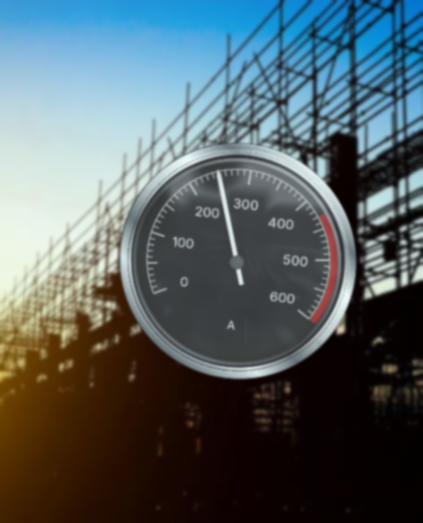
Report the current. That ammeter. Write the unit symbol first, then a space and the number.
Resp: A 250
